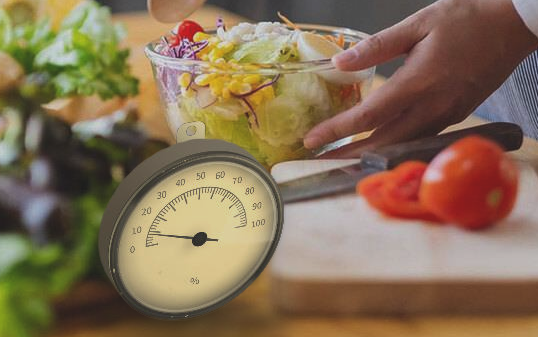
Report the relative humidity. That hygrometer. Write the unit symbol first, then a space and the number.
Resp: % 10
